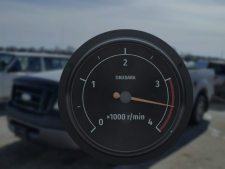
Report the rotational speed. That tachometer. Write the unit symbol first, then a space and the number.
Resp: rpm 3500
